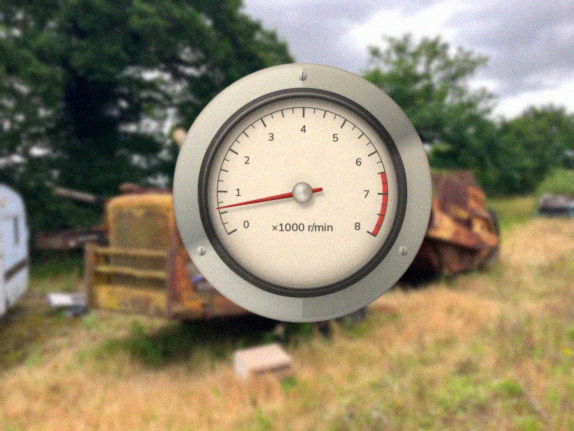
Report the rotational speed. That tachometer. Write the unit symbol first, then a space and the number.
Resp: rpm 625
